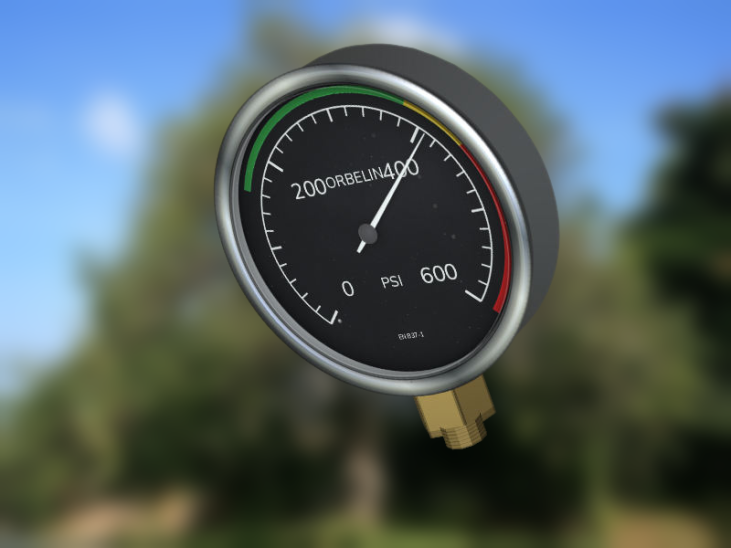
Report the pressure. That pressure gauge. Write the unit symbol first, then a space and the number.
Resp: psi 410
